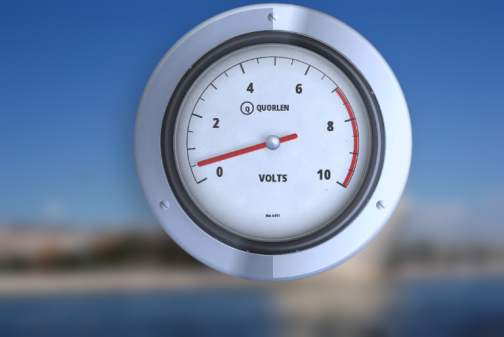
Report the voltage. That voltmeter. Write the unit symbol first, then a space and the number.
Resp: V 0.5
